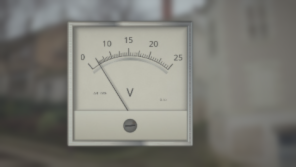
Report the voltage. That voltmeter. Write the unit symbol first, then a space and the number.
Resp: V 5
